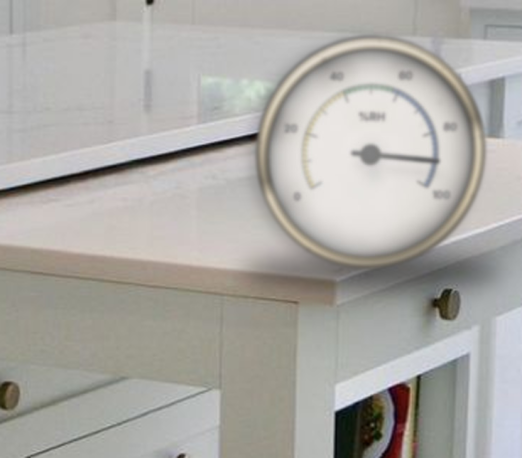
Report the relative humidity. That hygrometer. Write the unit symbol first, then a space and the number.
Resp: % 90
